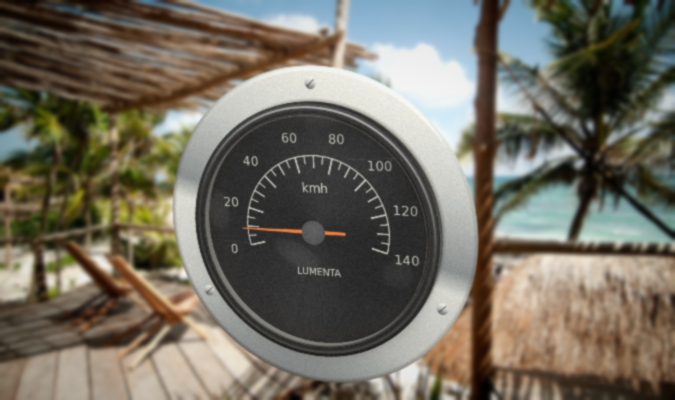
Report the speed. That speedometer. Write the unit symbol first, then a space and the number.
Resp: km/h 10
